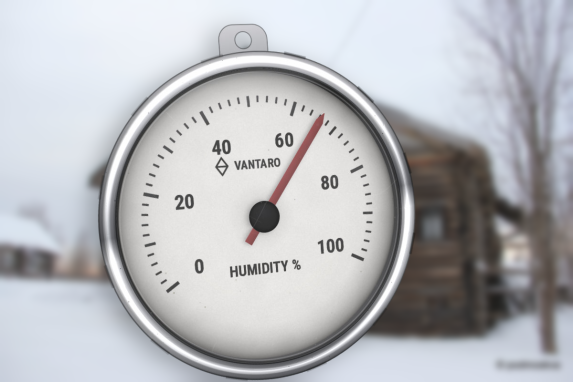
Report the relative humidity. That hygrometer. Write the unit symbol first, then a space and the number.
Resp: % 66
